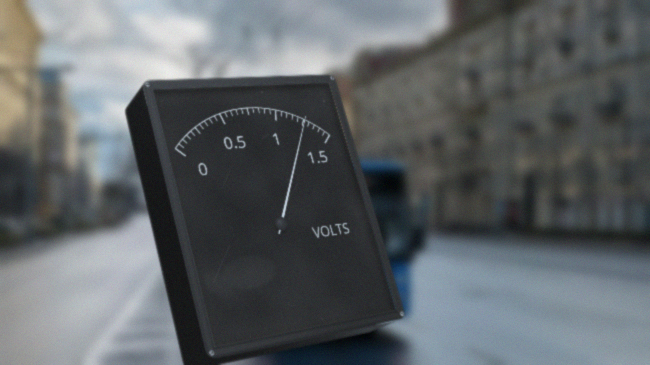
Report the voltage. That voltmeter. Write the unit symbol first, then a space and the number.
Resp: V 1.25
